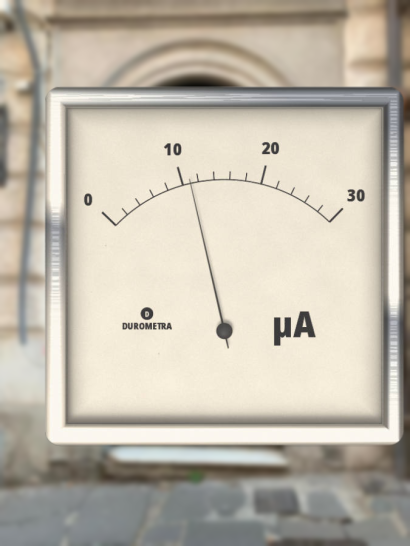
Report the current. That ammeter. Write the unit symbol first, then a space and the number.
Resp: µA 11
